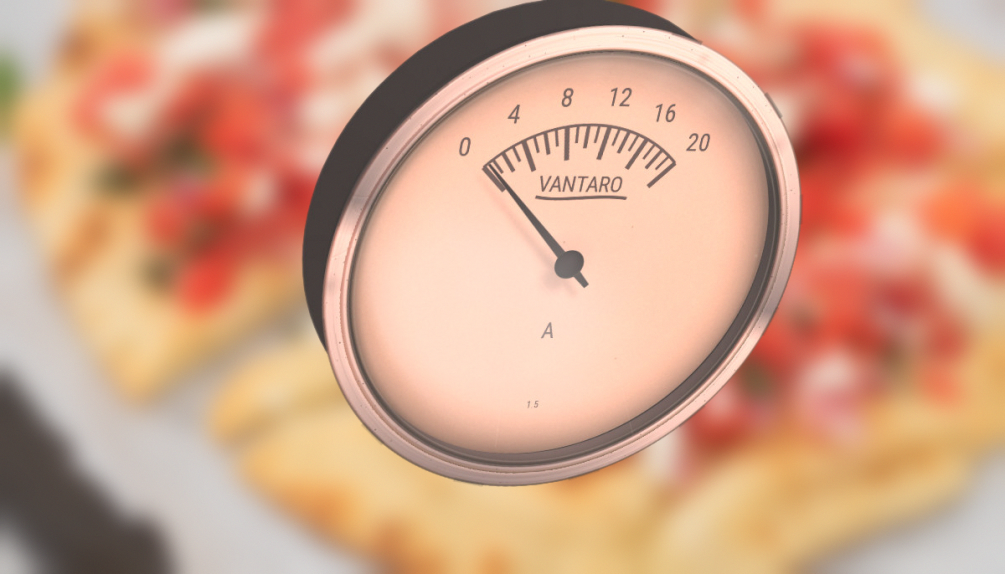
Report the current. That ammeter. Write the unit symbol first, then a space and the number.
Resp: A 0.5
